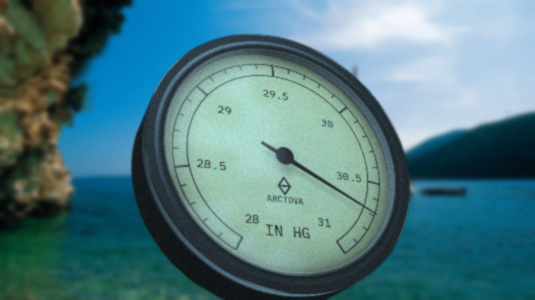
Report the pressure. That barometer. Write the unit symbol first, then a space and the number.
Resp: inHg 30.7
